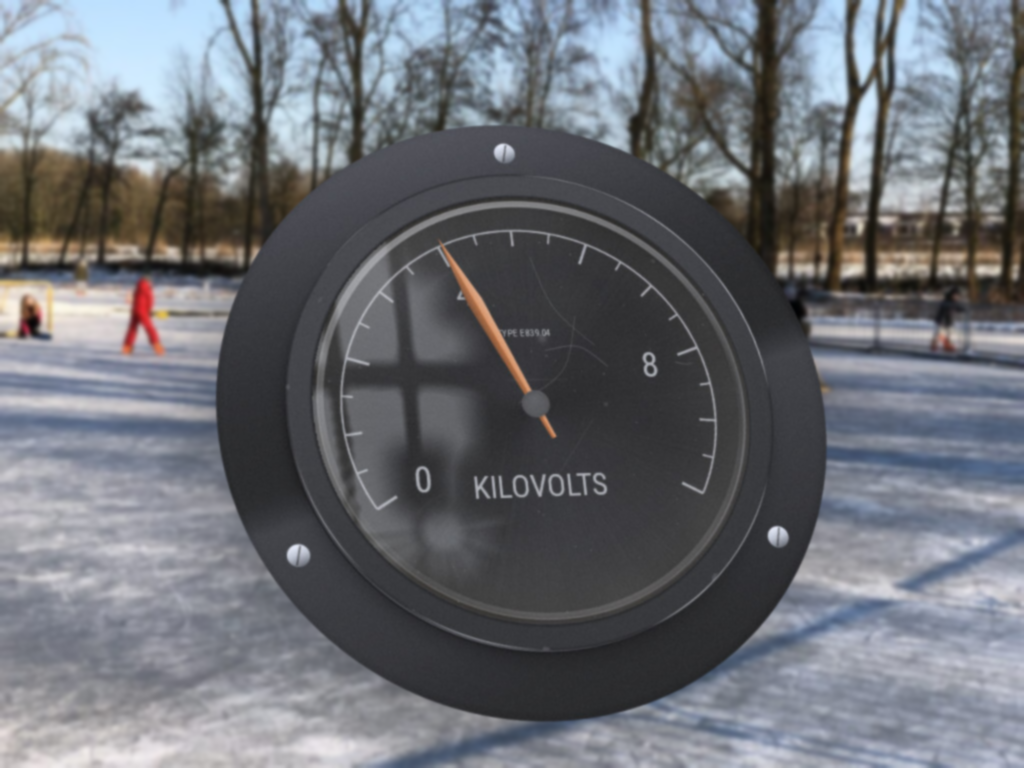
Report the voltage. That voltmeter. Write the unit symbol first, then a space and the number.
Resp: kV 4
